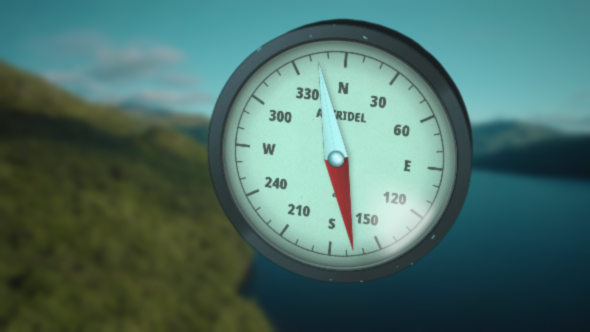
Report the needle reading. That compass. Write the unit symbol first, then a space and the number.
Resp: ° 165
